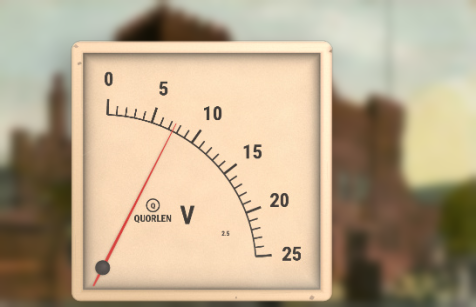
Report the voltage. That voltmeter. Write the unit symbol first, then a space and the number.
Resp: V 7.5
